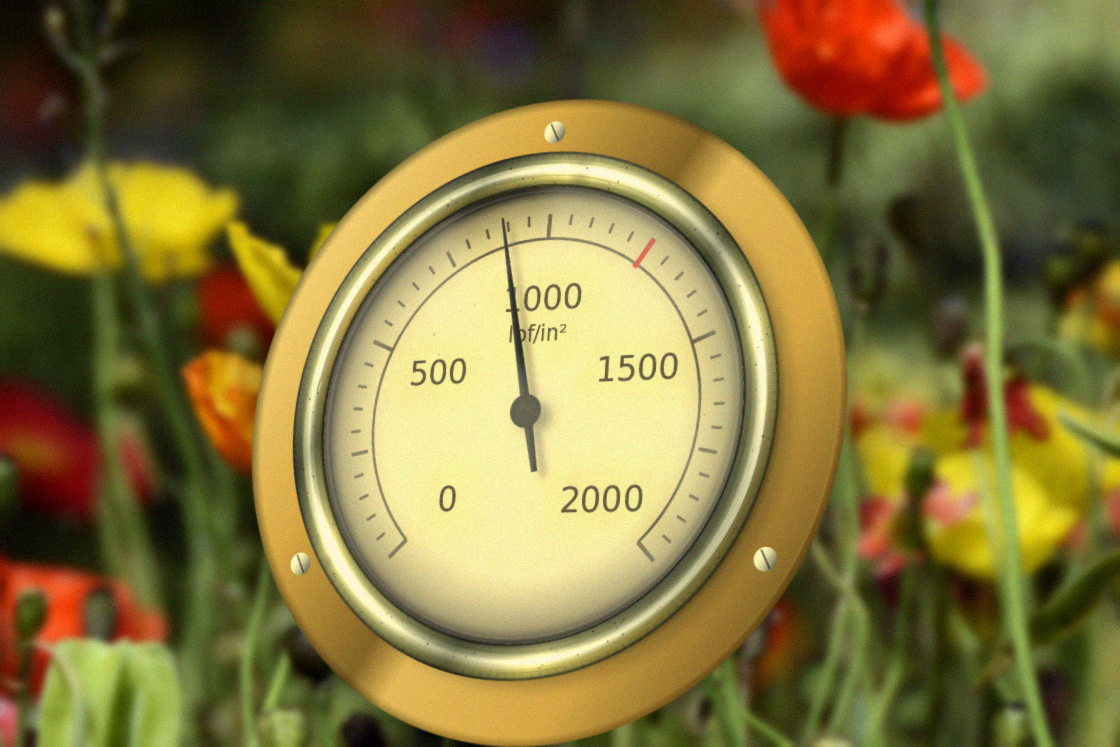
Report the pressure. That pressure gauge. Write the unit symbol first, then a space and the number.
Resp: psi 900
